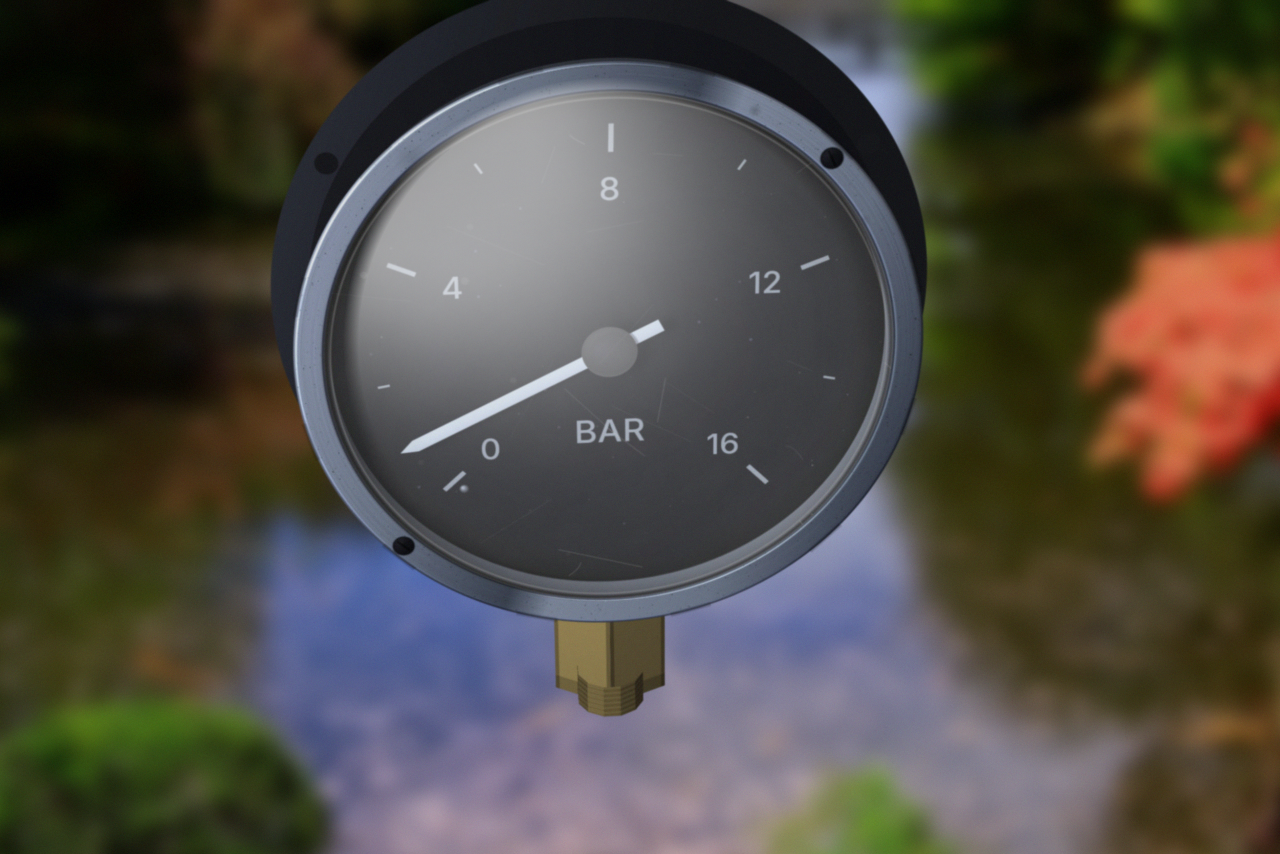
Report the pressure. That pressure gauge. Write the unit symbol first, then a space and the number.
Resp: bar 1
